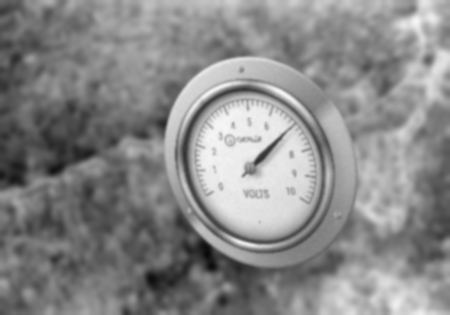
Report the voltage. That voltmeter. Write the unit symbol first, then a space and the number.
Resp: V 7
